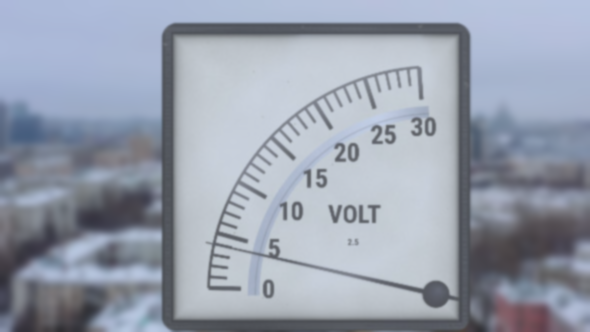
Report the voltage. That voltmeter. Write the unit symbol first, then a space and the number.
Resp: V 4
